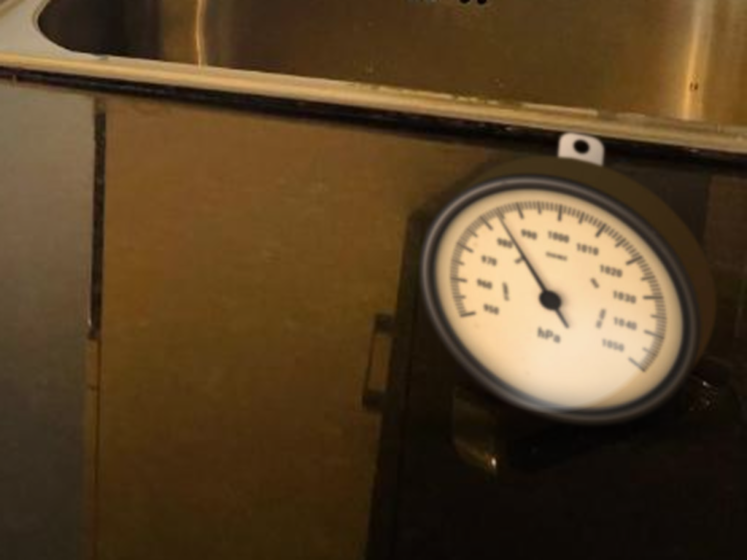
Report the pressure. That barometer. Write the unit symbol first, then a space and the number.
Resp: hPa 985
